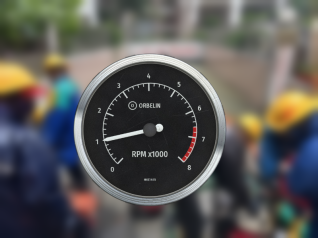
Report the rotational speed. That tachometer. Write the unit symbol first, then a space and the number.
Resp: rpm 1000
